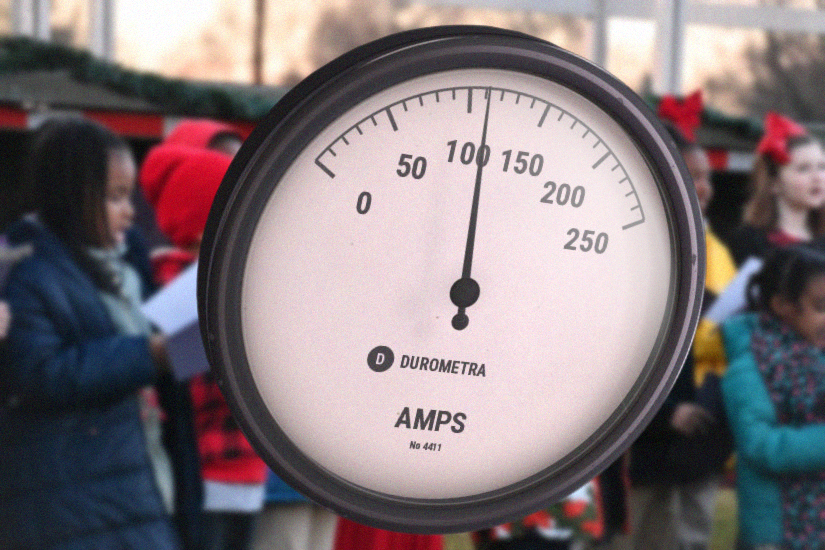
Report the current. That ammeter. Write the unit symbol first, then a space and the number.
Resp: A 110
